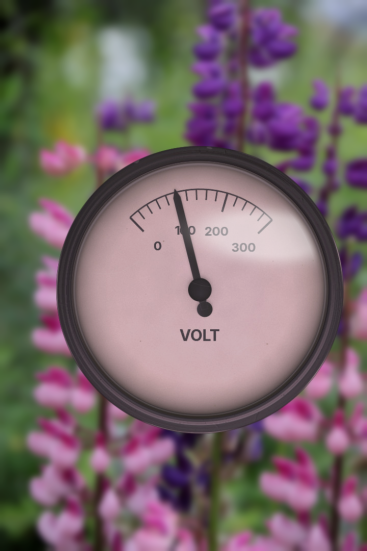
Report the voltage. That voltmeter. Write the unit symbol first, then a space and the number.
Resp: V 100
